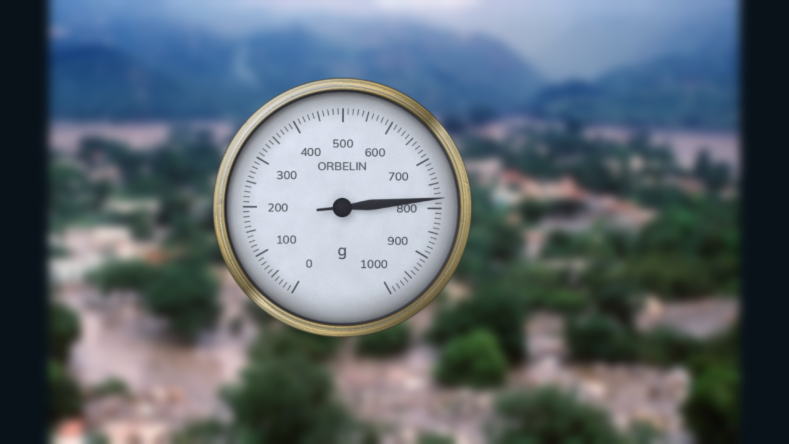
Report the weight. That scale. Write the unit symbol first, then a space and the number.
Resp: g 780
